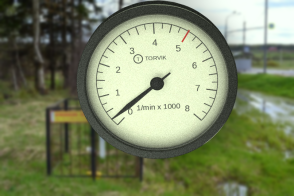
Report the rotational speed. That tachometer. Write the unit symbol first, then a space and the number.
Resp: rpm 250
